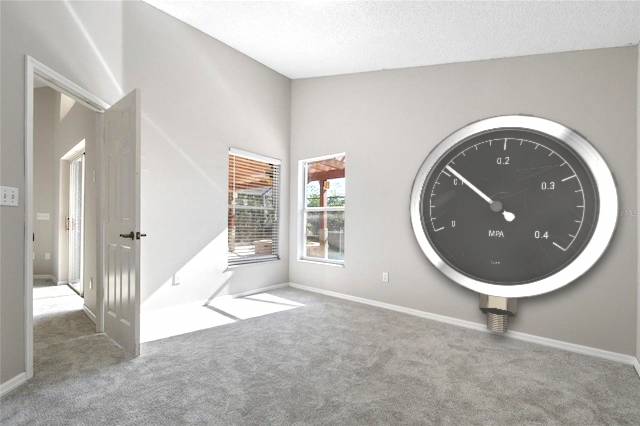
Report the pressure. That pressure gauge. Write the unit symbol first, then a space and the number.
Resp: MPa 0.11
